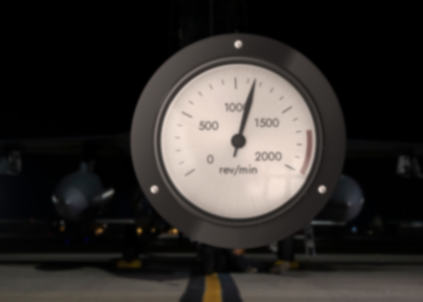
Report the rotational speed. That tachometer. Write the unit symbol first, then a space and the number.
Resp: rpm 1150
